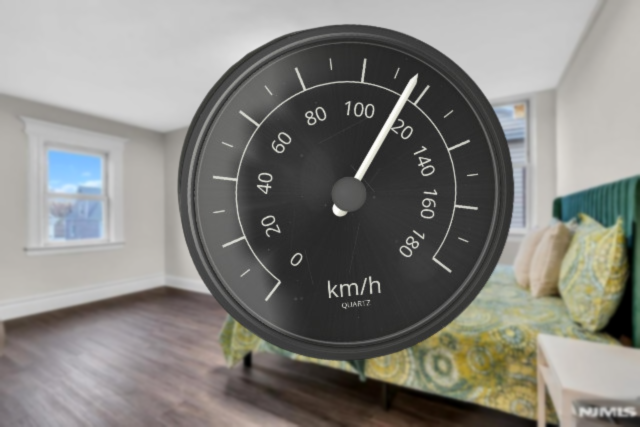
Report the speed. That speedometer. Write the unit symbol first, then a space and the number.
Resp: km/h 115
